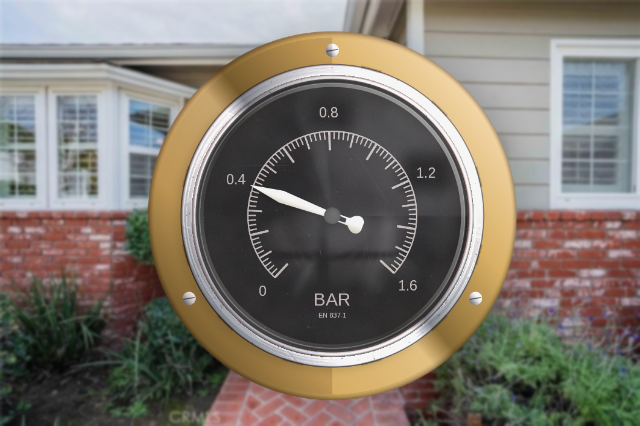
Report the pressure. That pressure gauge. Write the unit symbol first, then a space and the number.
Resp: bar 0.4
